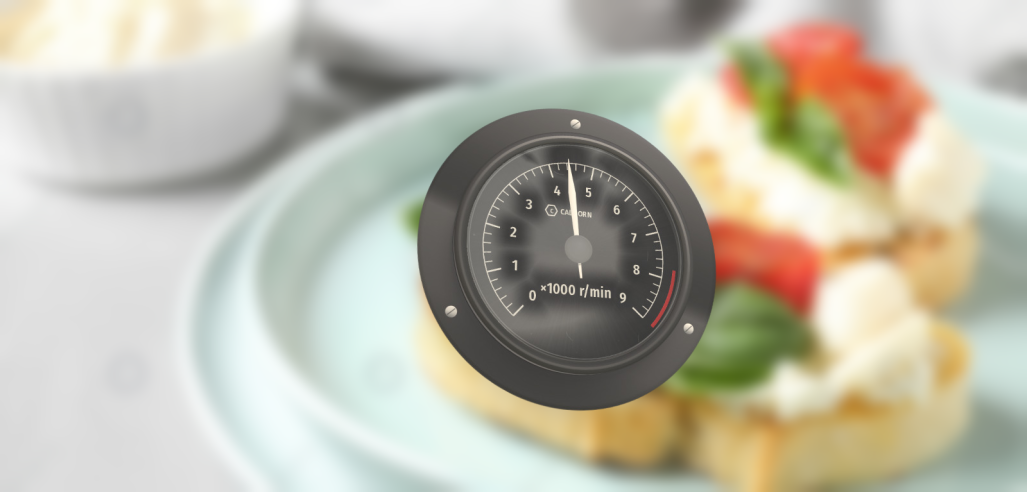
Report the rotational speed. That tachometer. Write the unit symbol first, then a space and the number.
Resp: rpm 4400
